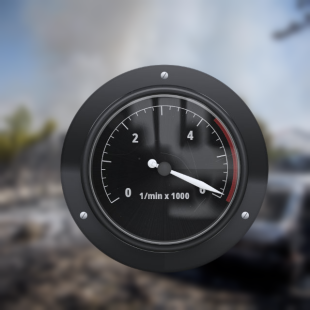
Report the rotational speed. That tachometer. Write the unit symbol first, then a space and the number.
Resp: rpm 5900
